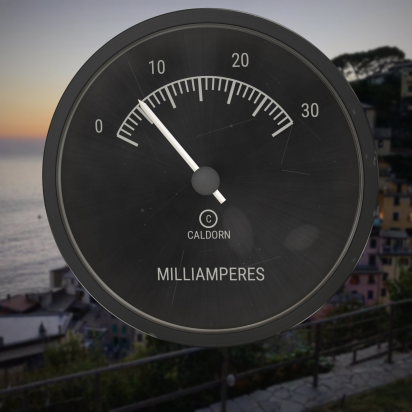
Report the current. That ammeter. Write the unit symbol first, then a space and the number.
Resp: mA 6
